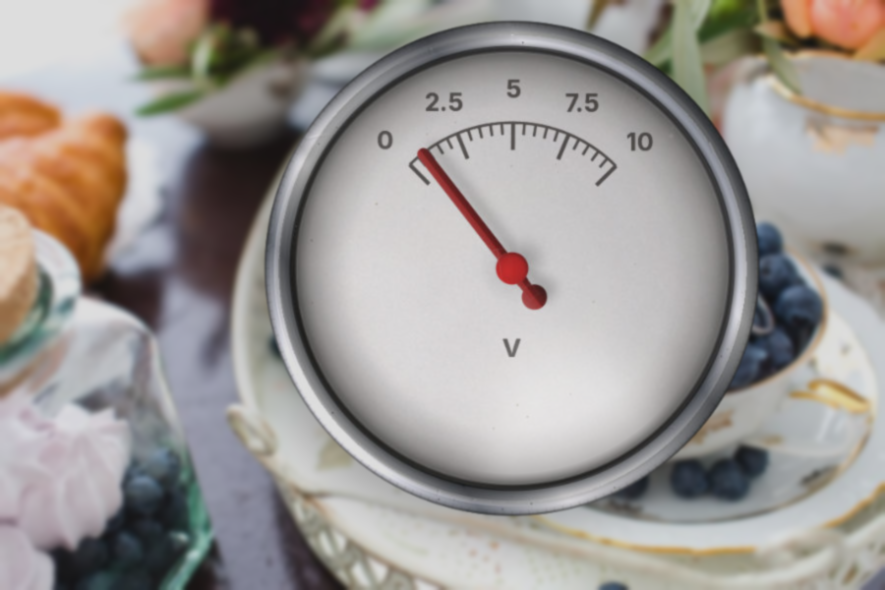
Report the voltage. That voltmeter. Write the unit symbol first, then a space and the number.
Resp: V 0.75
